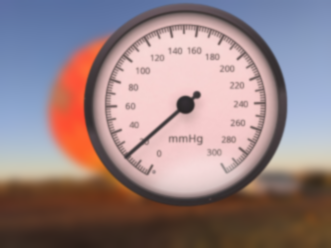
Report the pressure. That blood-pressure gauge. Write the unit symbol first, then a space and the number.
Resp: mmHg 20
